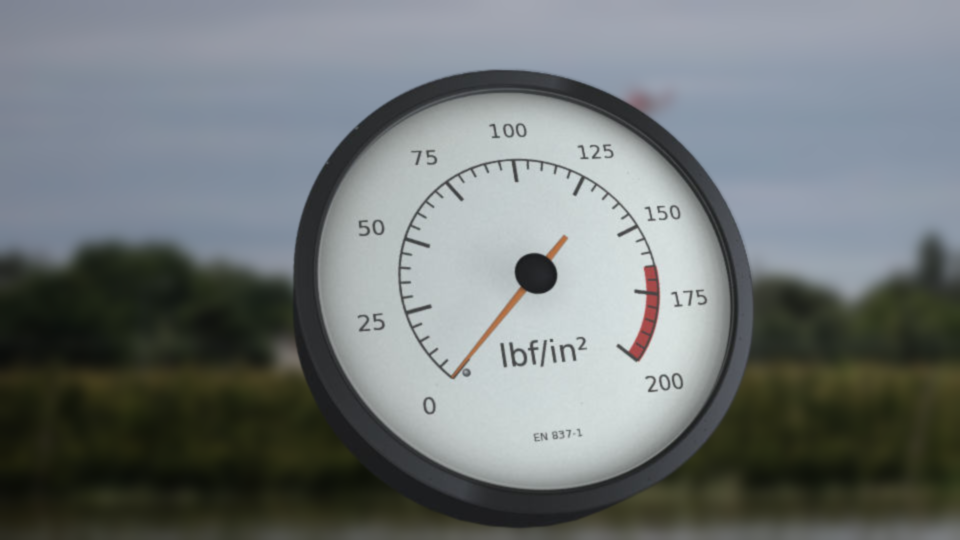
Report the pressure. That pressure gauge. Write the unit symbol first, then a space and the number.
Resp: psi 0
